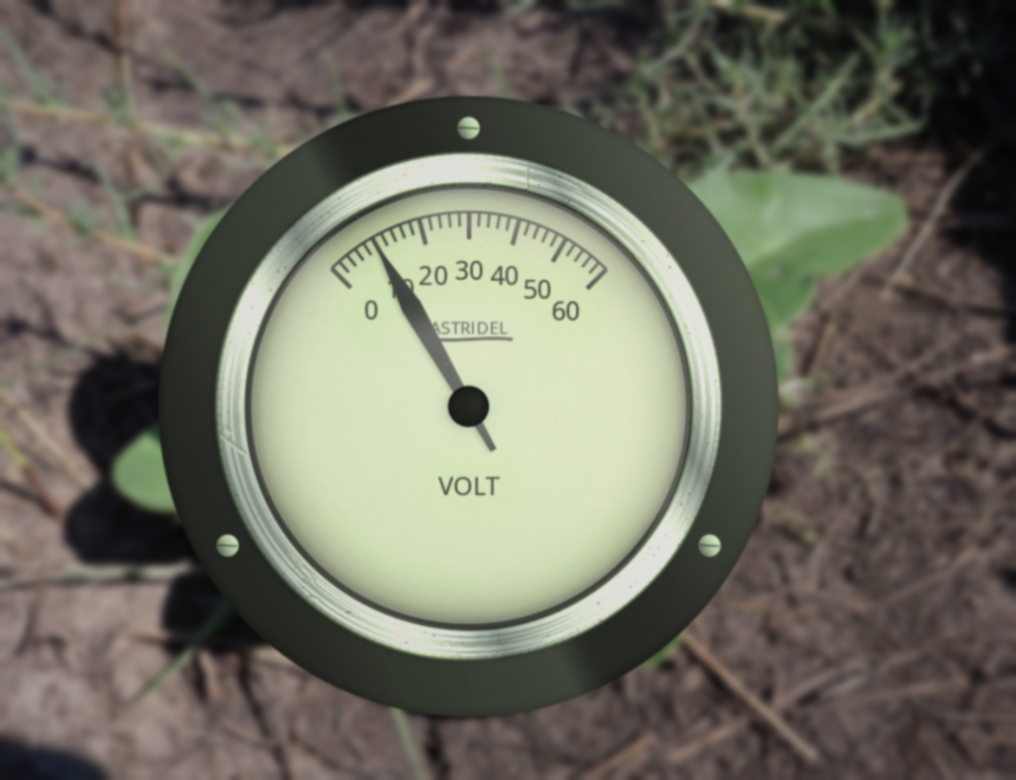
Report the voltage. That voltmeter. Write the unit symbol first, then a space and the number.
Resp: V 10
